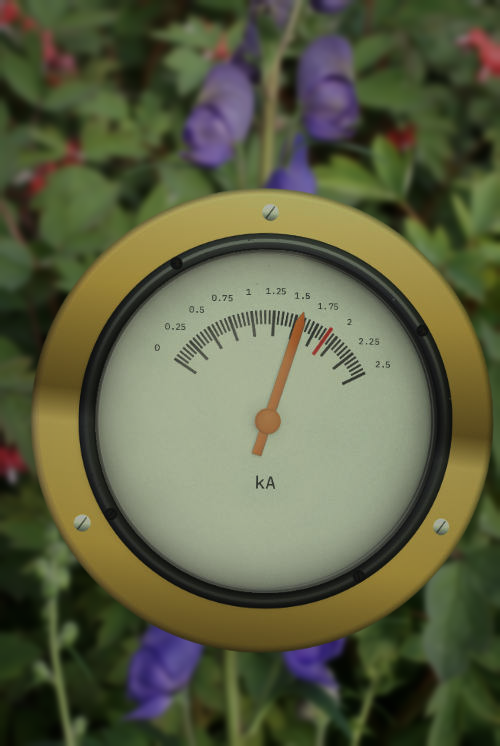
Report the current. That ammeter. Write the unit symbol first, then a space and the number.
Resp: kA 1.55
